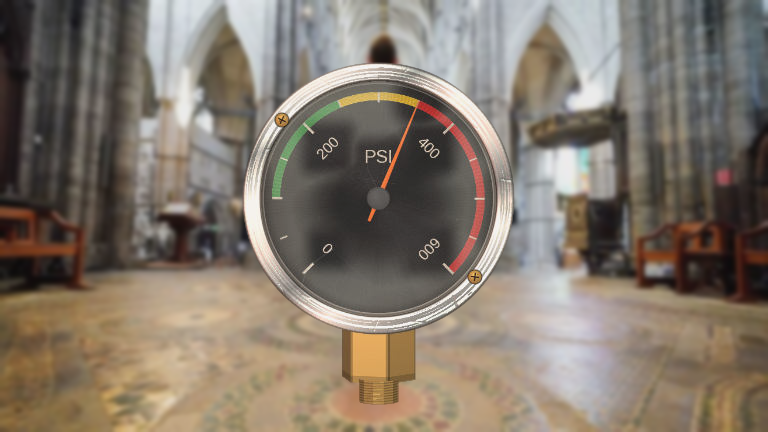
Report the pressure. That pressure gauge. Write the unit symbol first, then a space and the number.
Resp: psi 350
